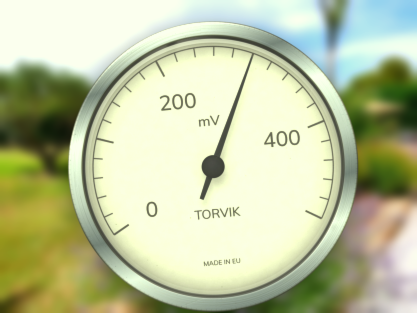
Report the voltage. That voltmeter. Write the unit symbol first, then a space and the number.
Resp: mV 300
